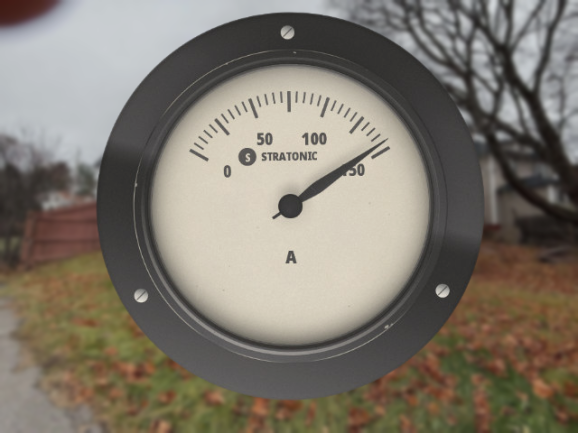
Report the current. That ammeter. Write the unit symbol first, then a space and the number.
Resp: A 145
